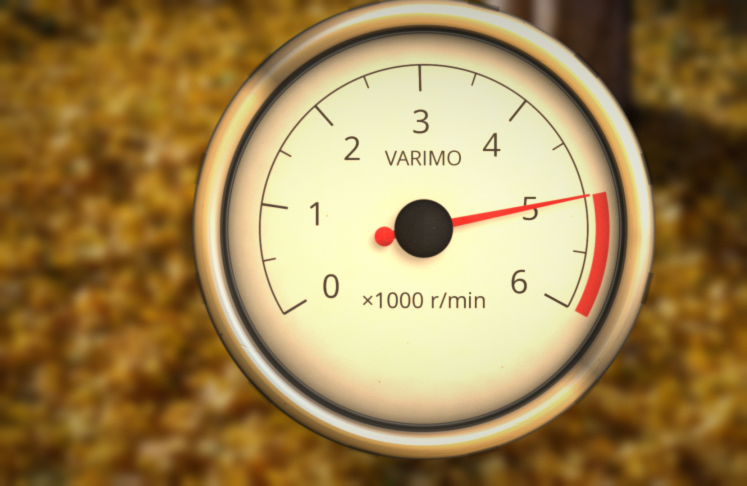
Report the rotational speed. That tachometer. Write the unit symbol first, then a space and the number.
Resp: rpm 5000
